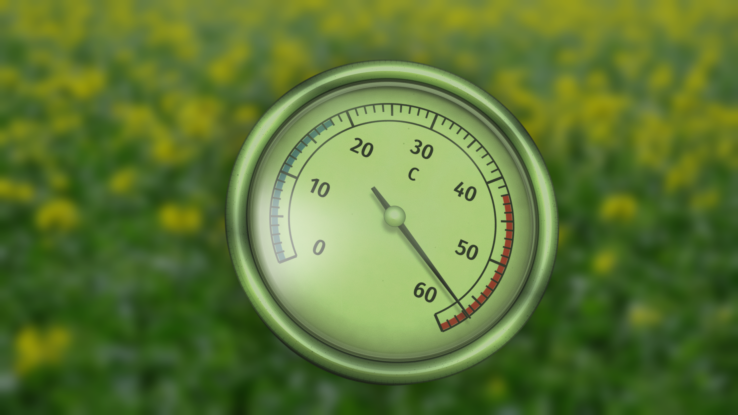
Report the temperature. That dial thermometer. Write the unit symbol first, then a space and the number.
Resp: °C 57
